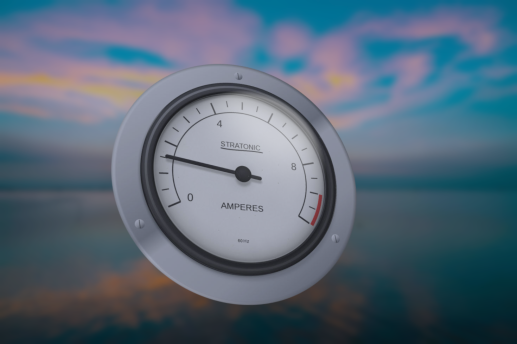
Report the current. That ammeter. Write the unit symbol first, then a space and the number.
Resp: A 1.5
